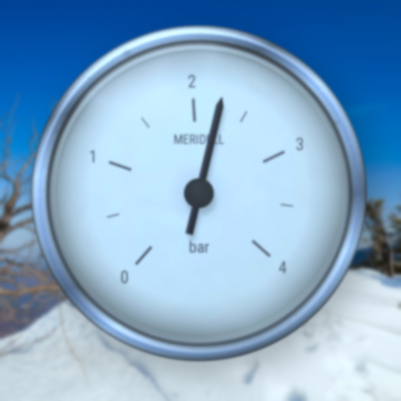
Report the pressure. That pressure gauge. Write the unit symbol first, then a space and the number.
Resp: bar 2.25
